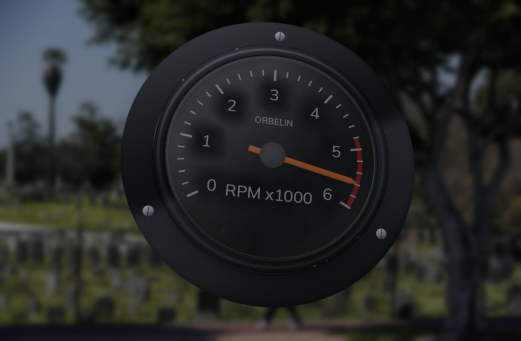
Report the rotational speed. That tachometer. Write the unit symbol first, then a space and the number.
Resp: rpm 5600
